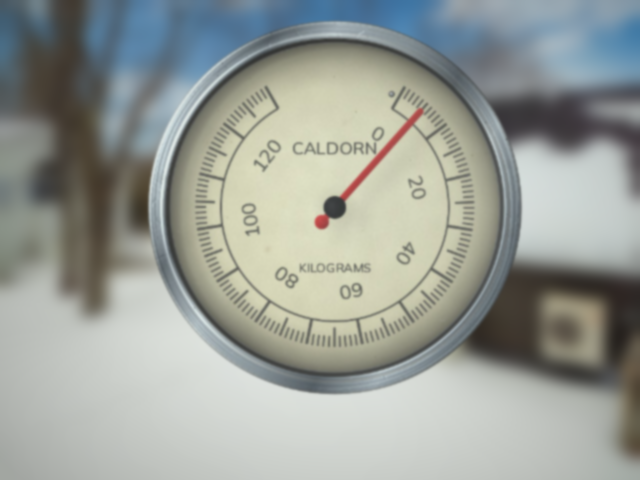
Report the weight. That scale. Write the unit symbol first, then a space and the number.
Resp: kg 5
